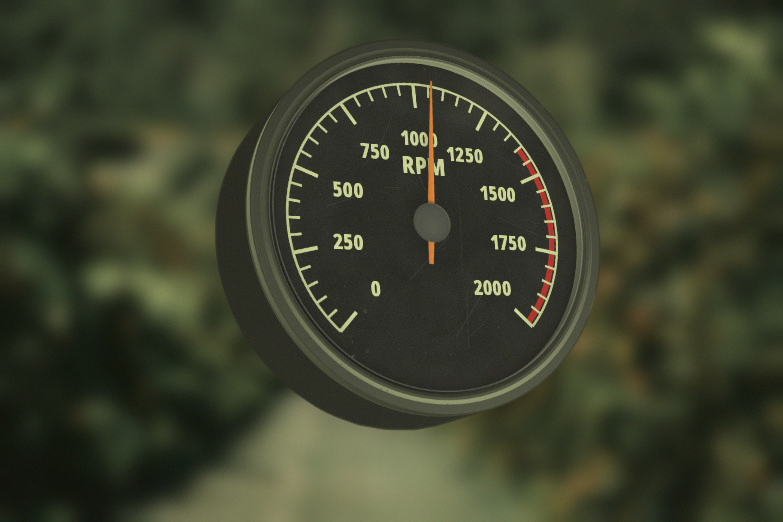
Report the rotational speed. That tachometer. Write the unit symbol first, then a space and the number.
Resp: rpm 1050
